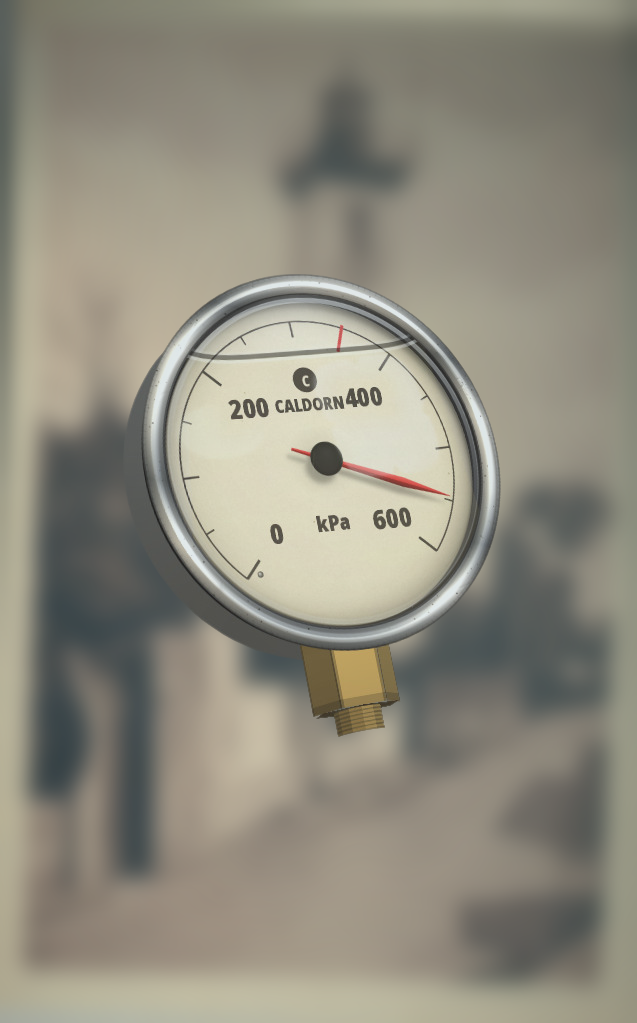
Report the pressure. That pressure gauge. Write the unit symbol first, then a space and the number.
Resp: kPa 550
